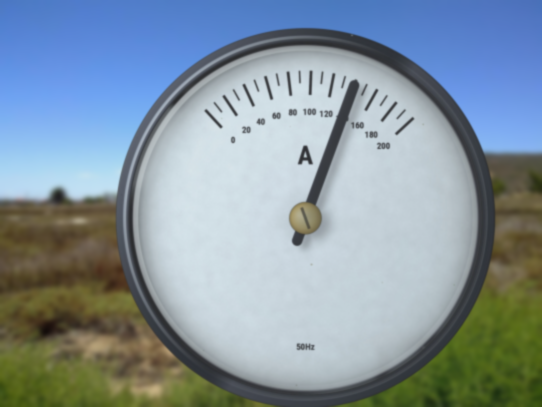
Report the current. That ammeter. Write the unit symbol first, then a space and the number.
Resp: A 140
